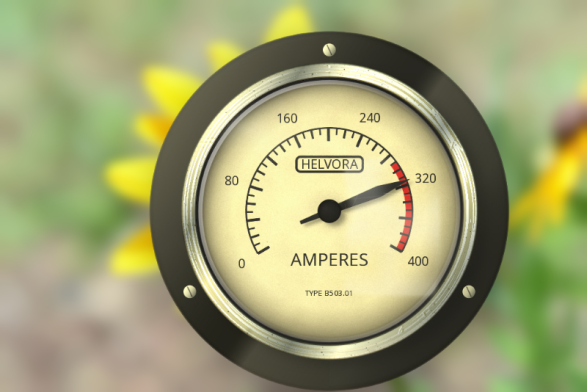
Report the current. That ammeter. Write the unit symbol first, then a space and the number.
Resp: A 315
